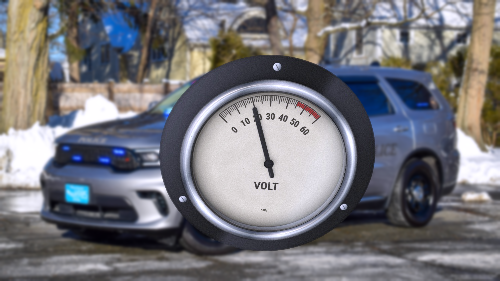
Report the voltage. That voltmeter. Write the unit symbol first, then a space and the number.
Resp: V 20
